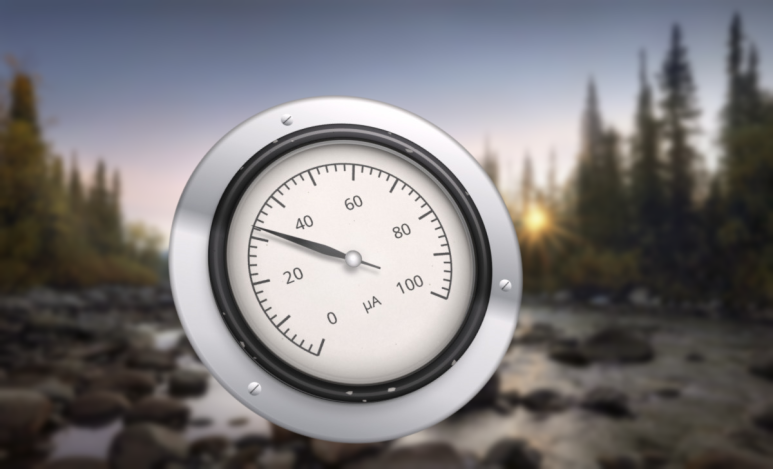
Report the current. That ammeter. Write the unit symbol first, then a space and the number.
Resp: µA 32
